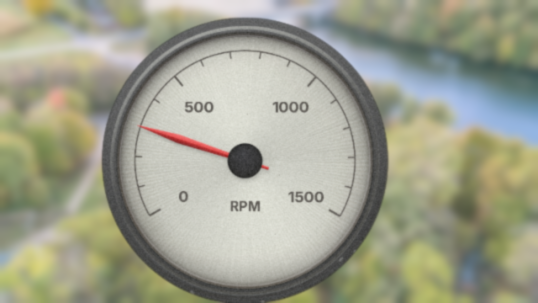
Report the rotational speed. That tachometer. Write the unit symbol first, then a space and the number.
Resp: rpm 300
